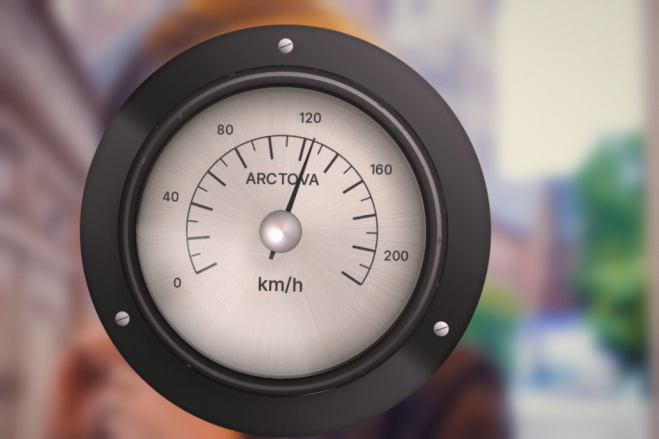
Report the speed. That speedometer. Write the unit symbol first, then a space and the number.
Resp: km/h 125
